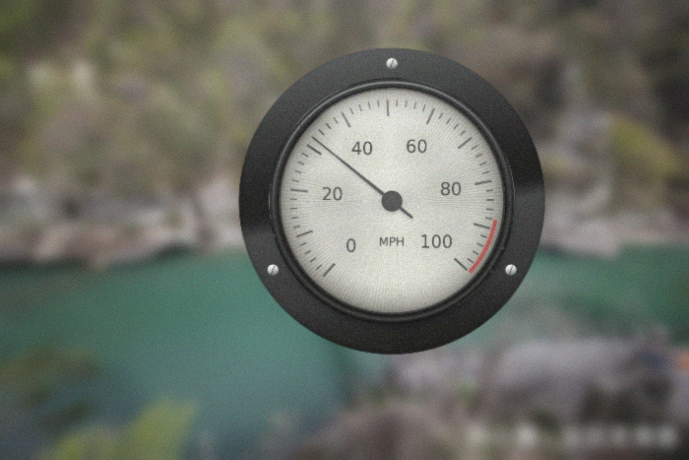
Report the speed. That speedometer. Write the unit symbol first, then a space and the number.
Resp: mph 32
